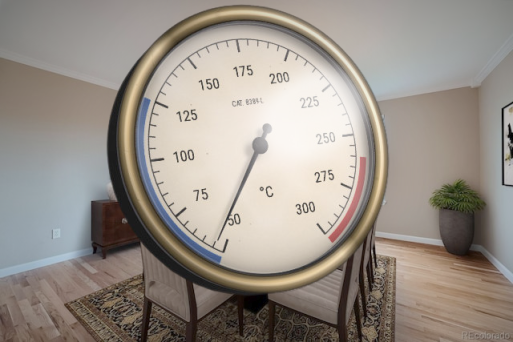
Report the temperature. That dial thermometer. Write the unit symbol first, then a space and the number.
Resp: °C 55
